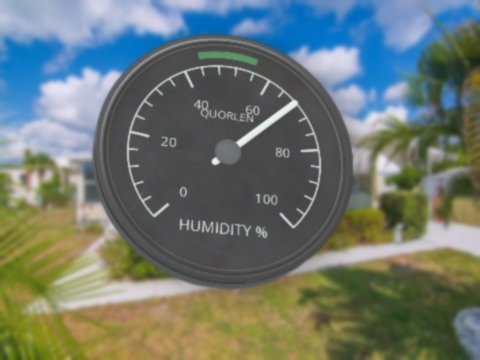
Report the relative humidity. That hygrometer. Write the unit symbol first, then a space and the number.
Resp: % 68
